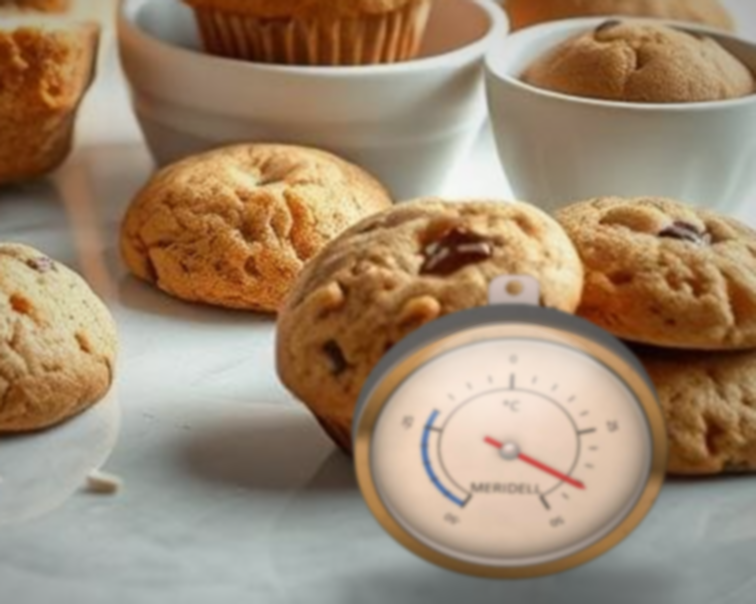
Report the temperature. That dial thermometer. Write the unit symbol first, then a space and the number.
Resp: °C 40
